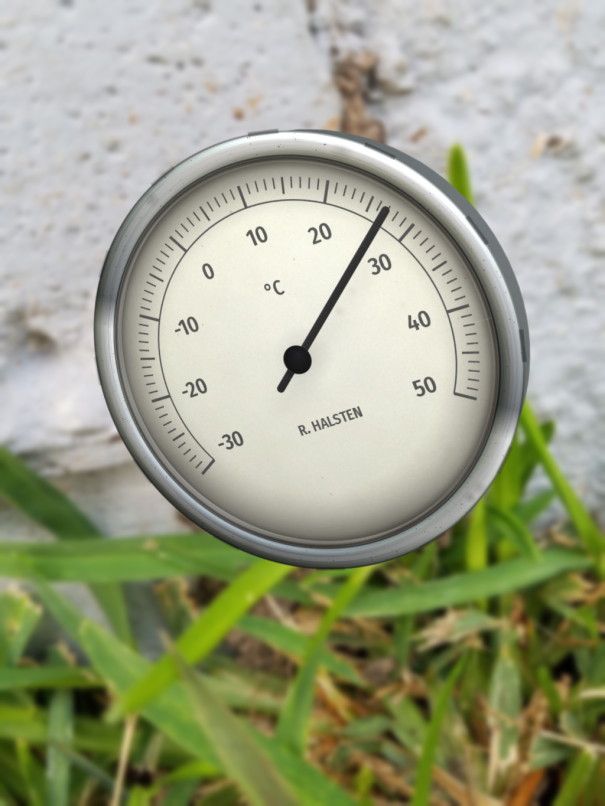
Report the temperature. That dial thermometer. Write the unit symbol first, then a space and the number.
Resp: °C 27
